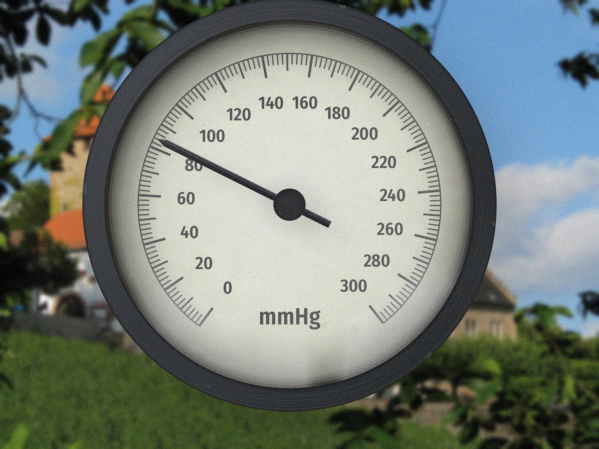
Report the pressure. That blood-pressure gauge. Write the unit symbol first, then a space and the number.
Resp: mmHg 84
